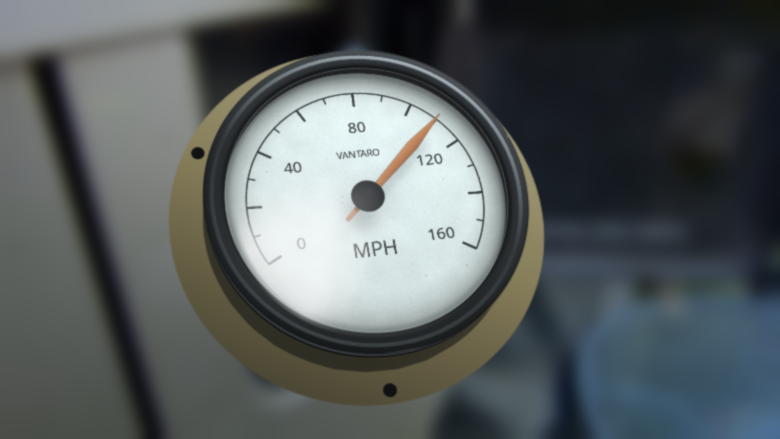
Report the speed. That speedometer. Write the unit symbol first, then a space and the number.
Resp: mph 110
